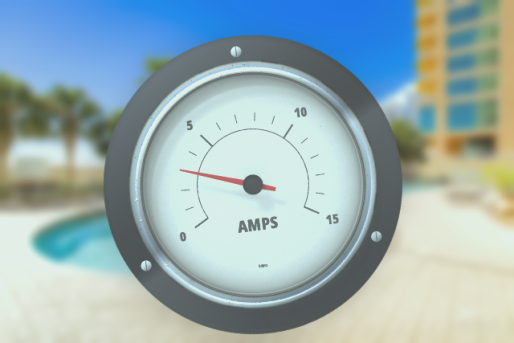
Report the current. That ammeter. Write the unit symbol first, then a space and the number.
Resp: A 3
